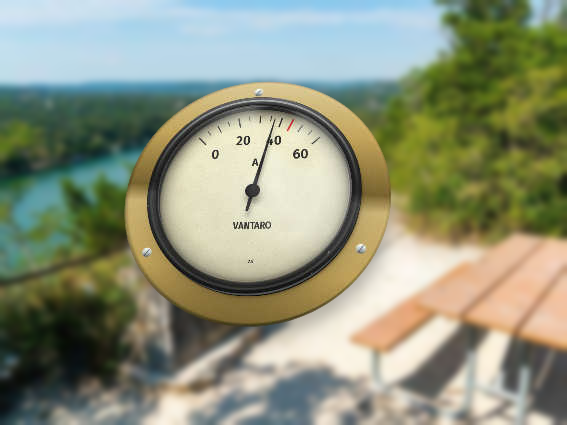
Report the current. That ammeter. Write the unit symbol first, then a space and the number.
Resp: A 37.5
